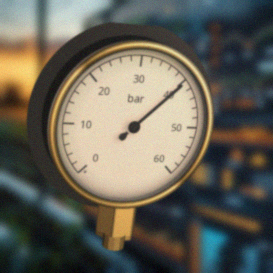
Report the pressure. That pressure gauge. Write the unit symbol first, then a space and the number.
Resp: bar 40
